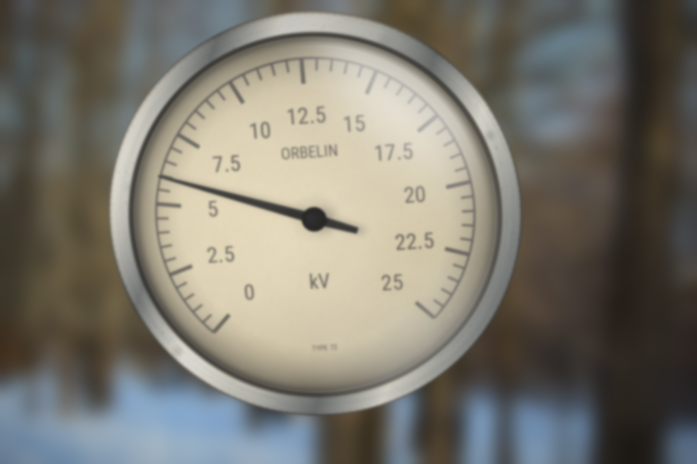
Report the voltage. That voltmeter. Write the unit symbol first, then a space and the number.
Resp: kV 6
